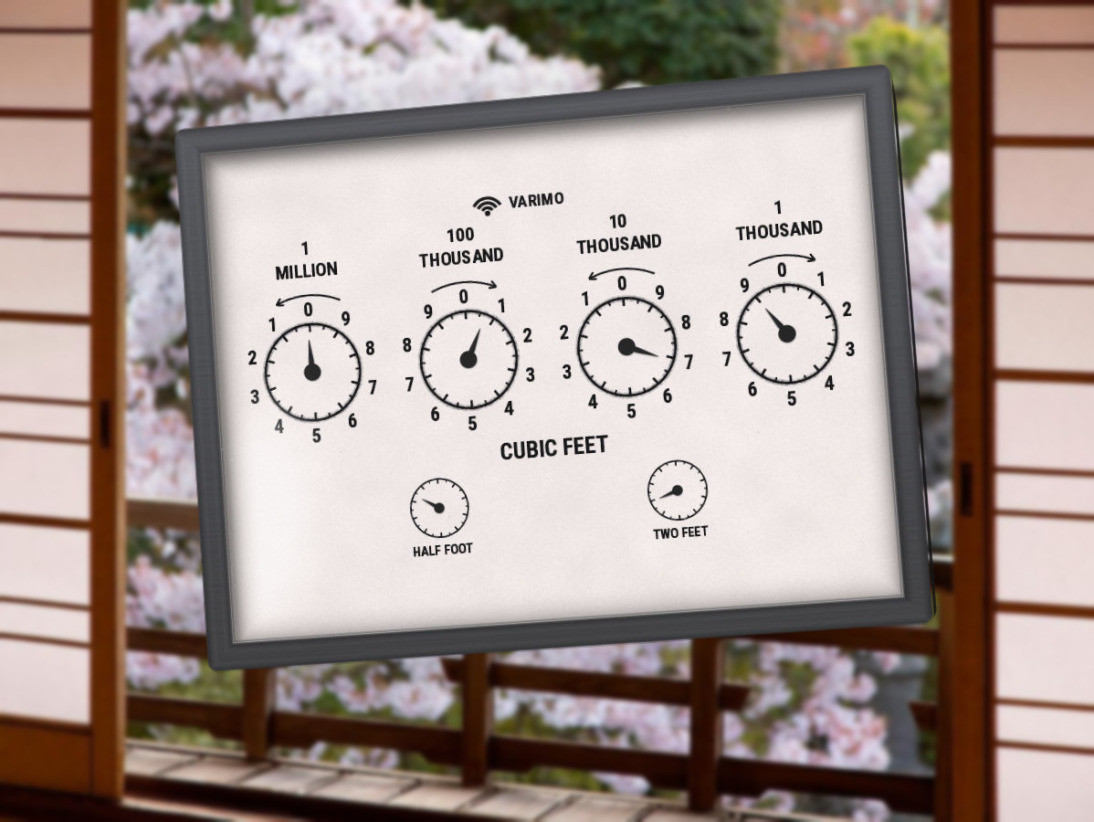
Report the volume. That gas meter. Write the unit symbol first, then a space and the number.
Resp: ft³ 6900
